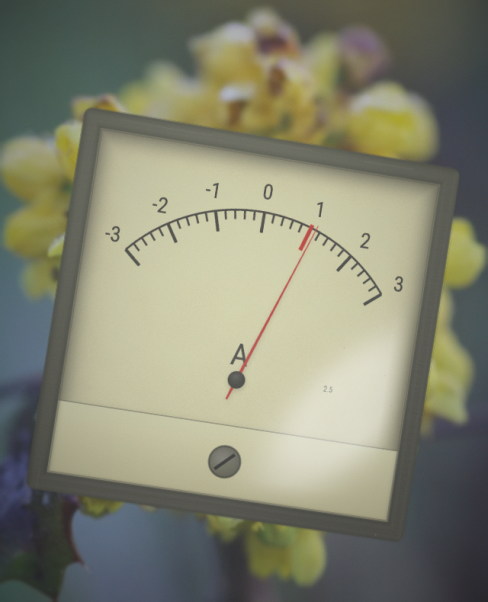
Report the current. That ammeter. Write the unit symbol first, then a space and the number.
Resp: A 1.1
